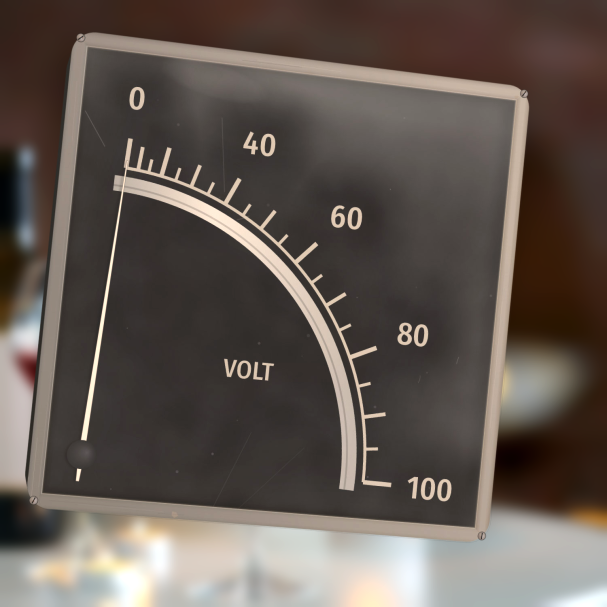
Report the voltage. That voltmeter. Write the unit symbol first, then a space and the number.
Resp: V 0
